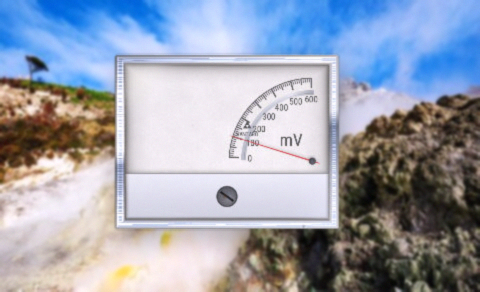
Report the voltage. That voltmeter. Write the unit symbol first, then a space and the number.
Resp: mV 100
